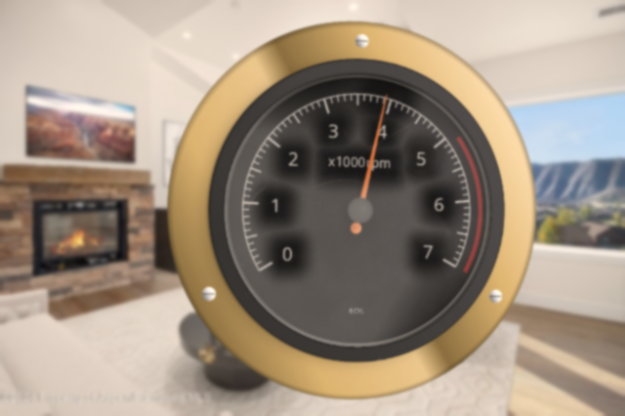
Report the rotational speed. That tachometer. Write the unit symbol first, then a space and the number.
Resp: rpm 3900
